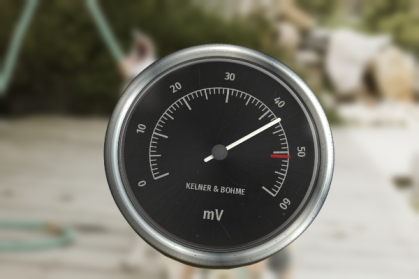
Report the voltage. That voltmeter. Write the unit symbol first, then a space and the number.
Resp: mV 43
